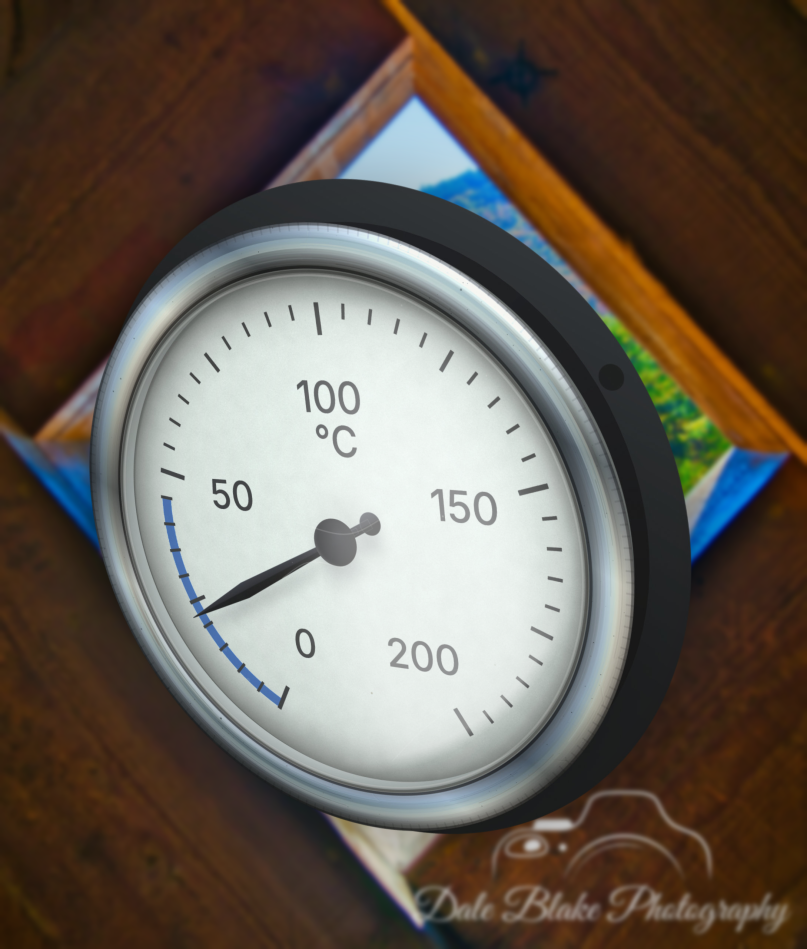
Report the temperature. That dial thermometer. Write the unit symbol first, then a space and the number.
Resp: °C 22.5
